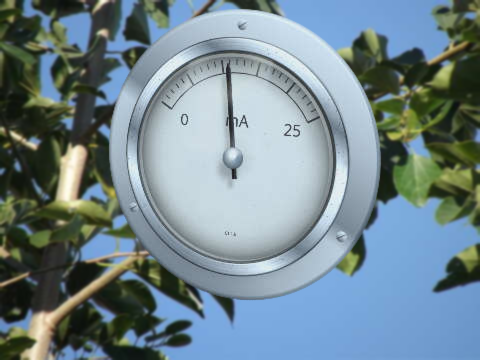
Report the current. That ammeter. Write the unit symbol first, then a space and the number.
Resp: mA 11
